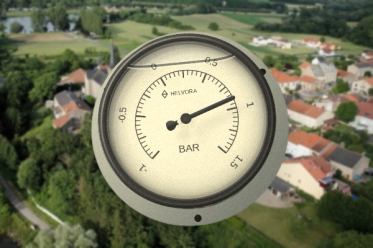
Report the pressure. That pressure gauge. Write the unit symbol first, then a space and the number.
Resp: bar 0.9
